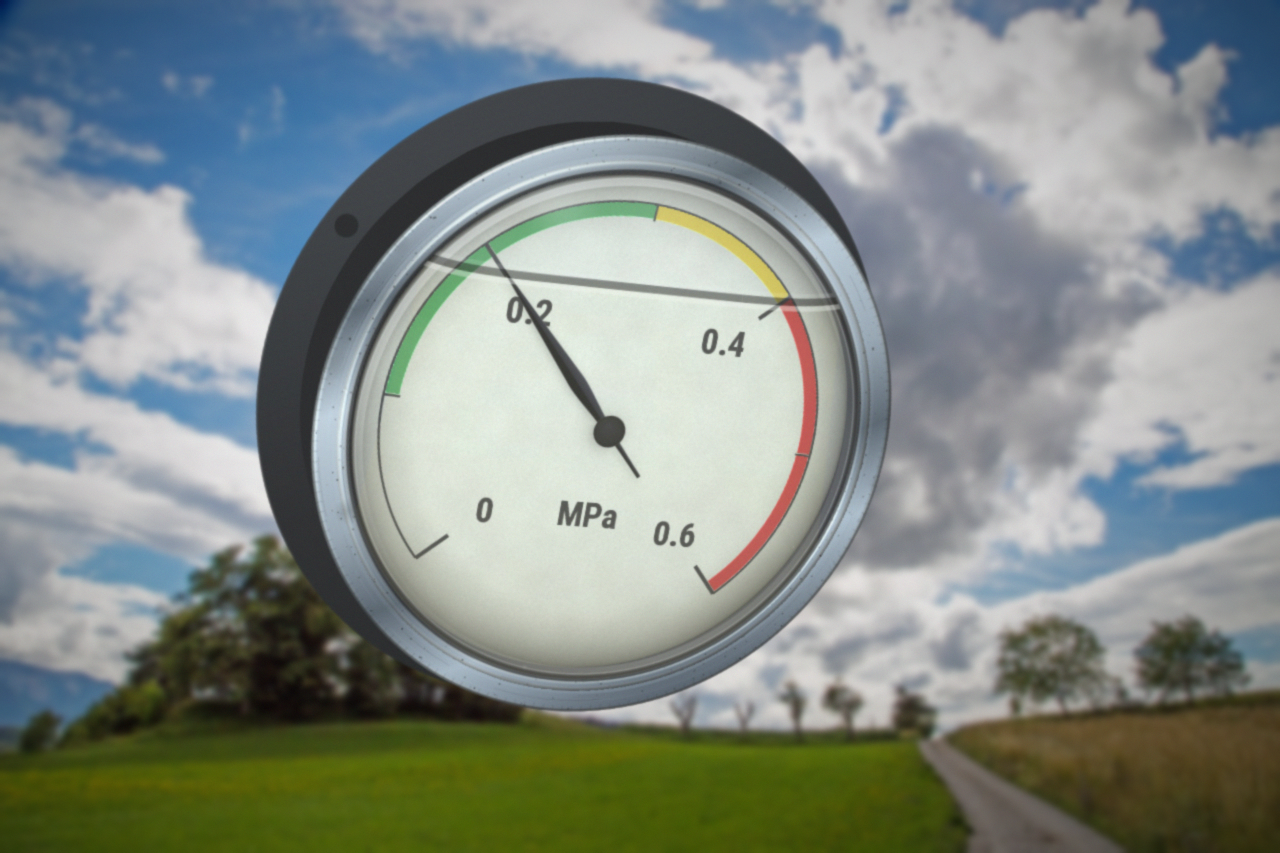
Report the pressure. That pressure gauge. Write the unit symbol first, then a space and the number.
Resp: MPa 0.2
